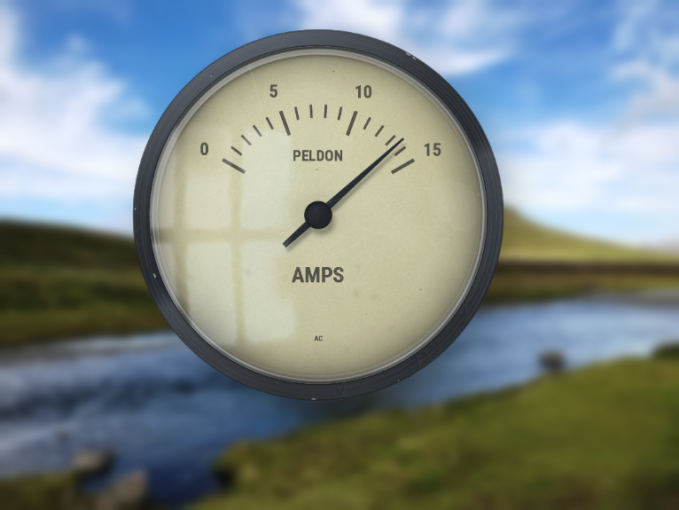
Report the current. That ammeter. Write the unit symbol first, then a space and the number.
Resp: A 13.5
